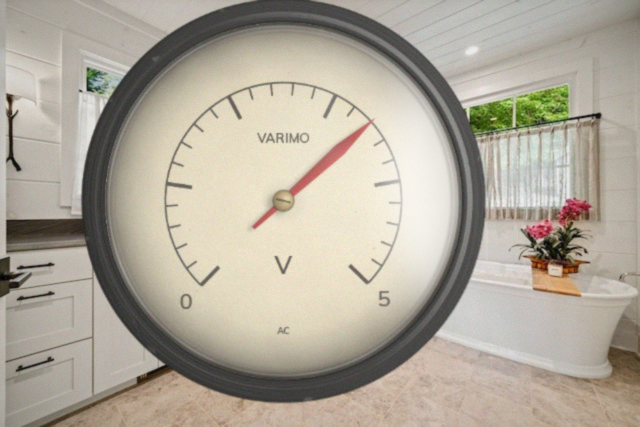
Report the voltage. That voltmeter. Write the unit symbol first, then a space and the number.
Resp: V 3.4
